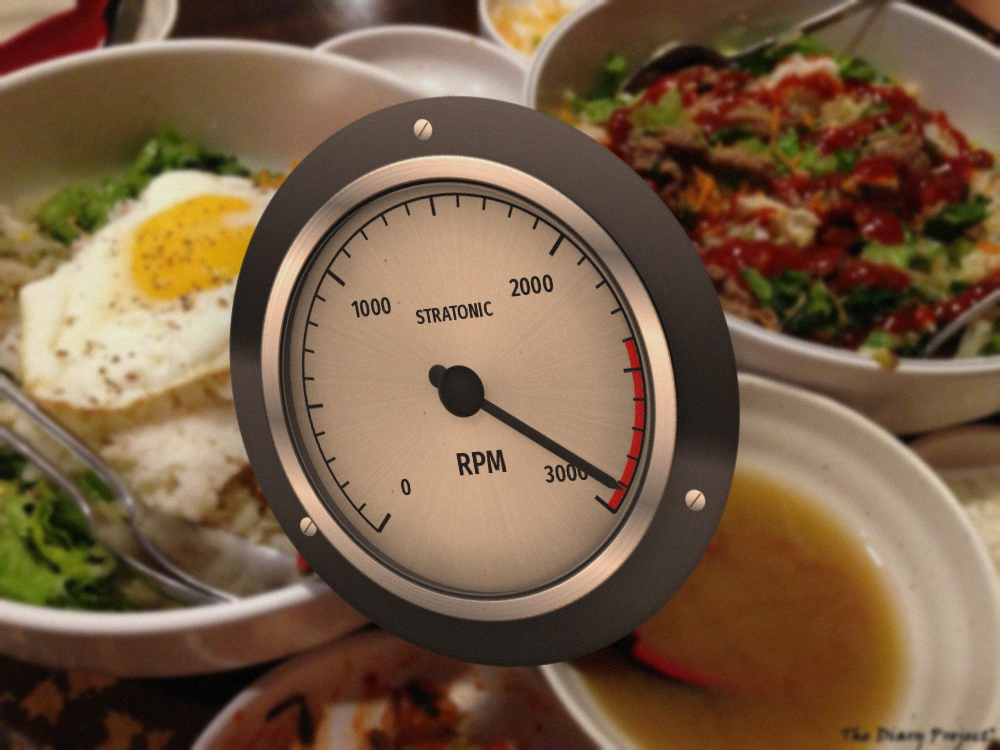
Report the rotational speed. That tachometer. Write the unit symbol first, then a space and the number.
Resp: rpm 2900
